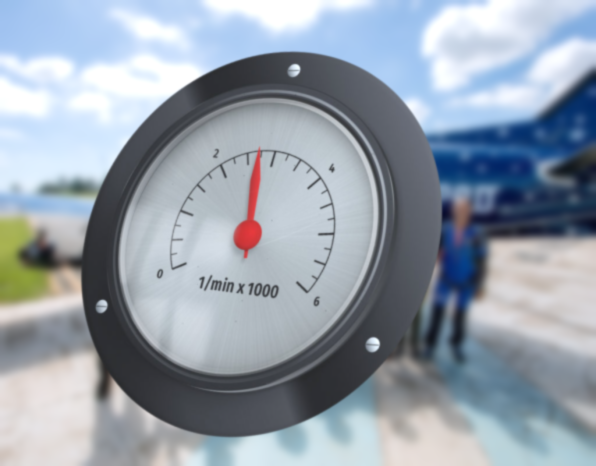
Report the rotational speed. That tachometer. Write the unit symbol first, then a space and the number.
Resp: rpm 2750
